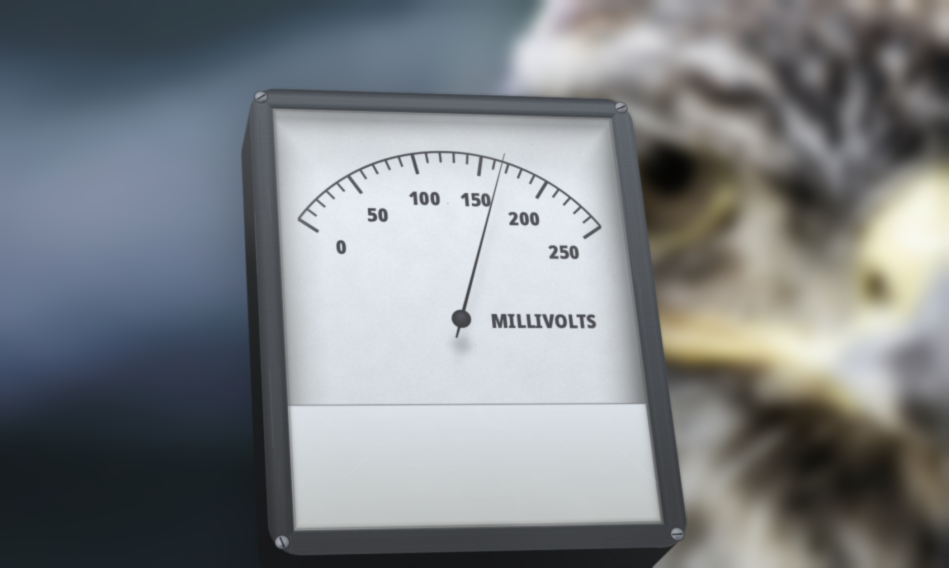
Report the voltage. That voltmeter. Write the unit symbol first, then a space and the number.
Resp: mV 165
